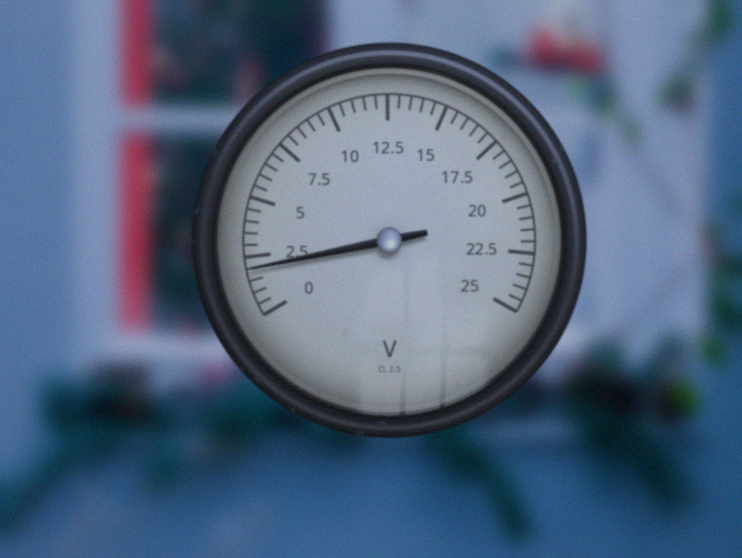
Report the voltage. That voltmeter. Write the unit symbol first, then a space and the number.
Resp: V 2
